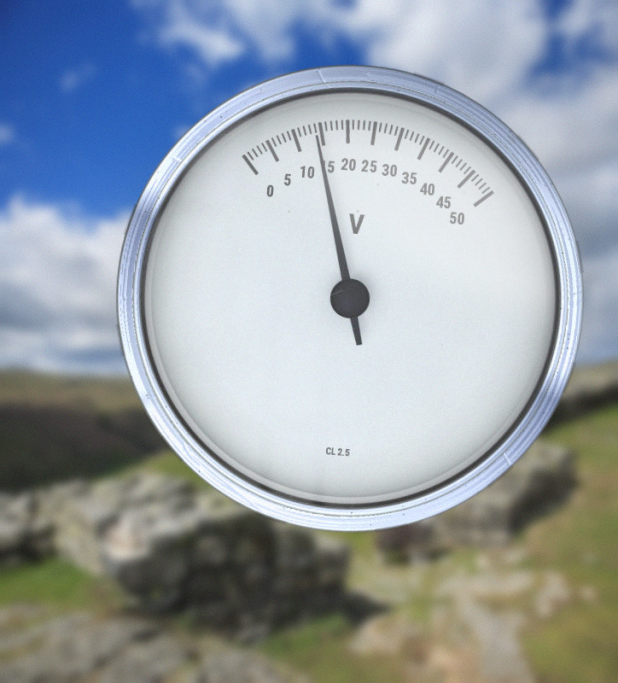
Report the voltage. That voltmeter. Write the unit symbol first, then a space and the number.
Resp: V 14
